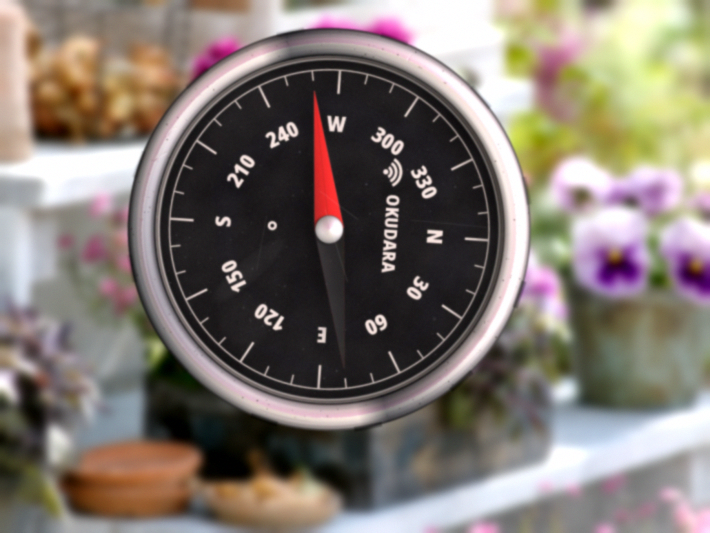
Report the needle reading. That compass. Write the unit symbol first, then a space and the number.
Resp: ° 260
